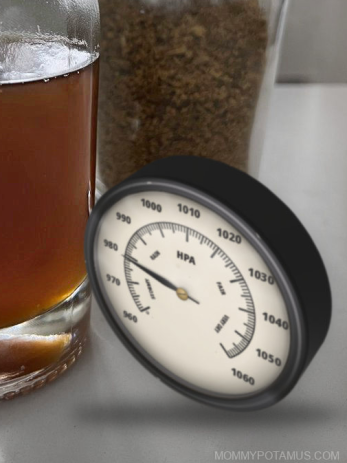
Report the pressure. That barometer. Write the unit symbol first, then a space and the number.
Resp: hPa 980
